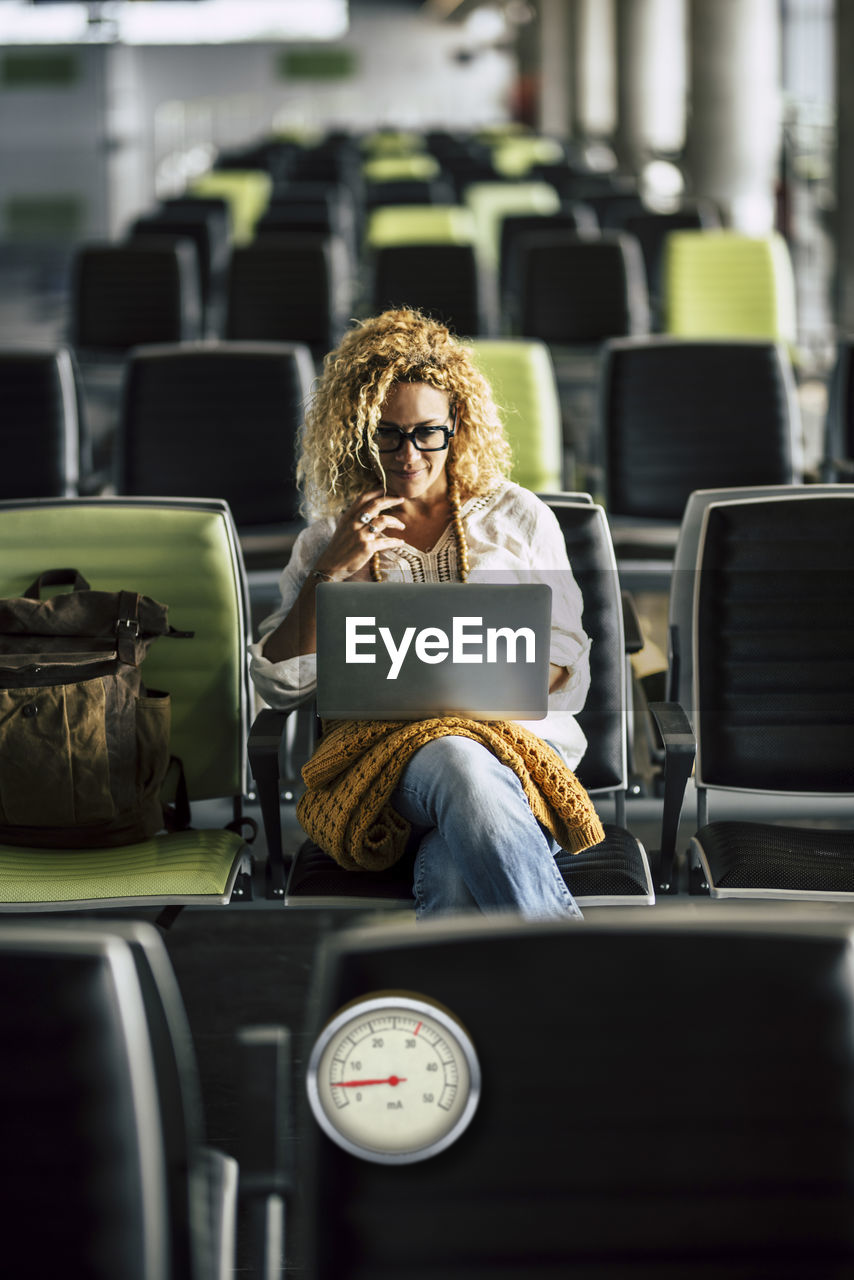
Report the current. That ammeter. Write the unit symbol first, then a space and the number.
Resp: mA 5
